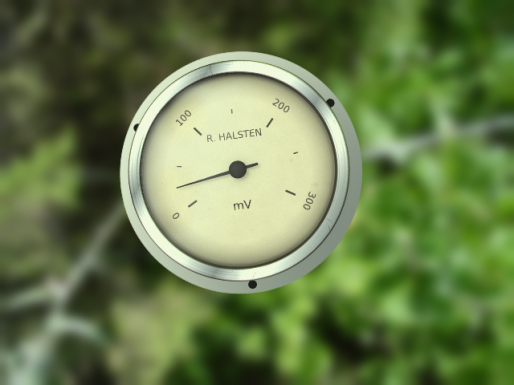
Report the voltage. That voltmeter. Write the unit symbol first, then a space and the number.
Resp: mV 25
